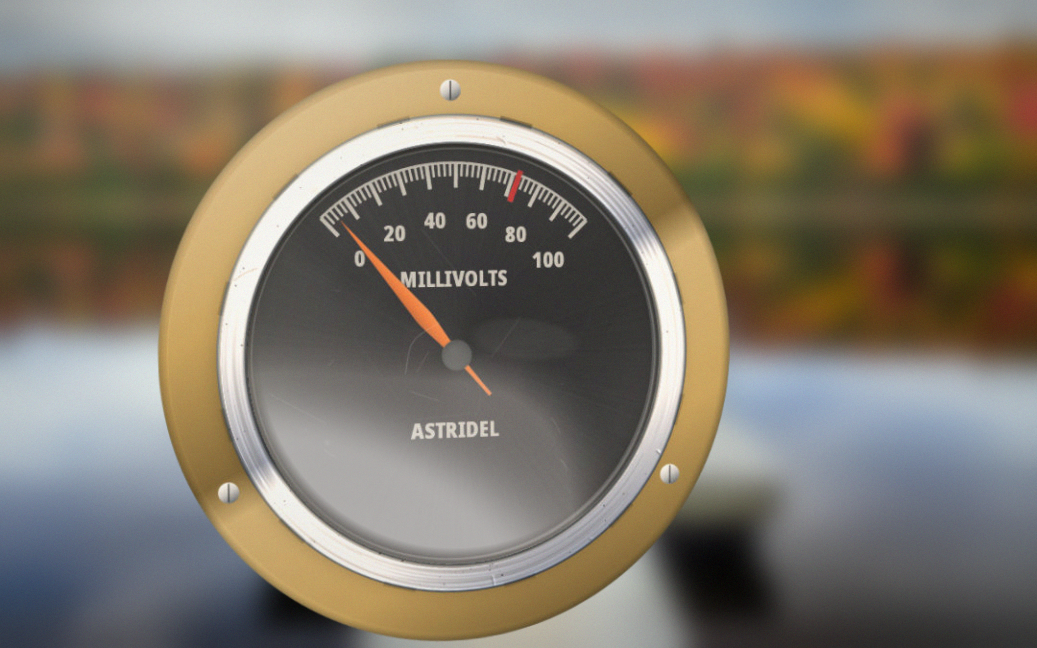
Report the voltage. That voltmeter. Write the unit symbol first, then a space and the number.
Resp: mV 4
